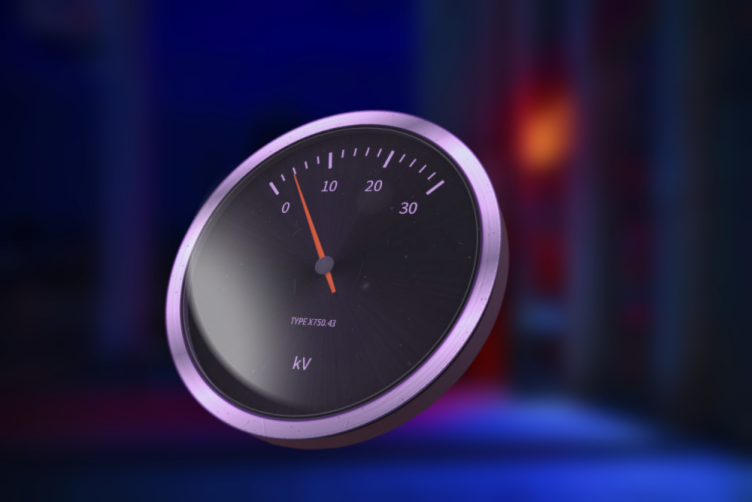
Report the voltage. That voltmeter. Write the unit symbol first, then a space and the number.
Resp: kV 4
